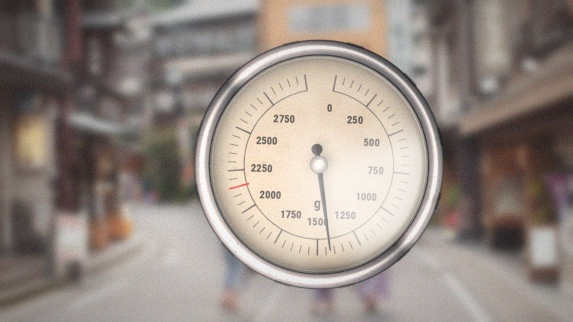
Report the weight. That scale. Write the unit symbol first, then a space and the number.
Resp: g 1425
